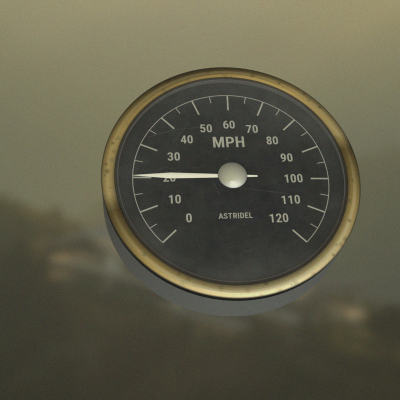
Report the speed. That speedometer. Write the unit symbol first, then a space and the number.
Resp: mph 20
